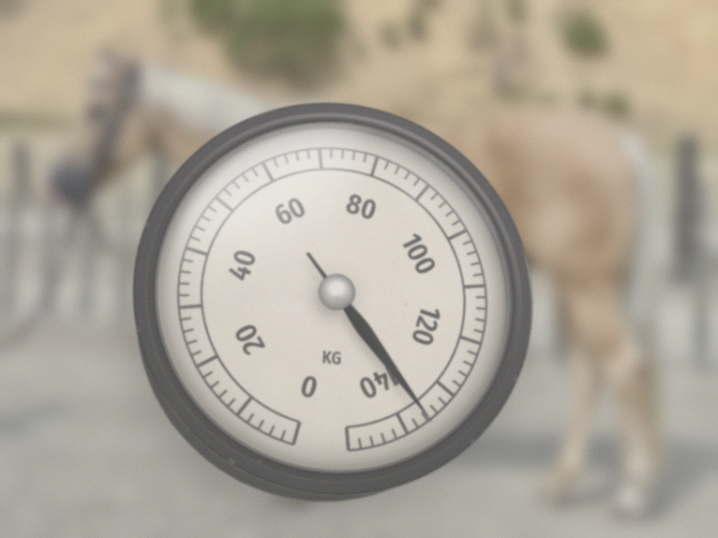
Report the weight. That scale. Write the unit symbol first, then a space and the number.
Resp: kg 136
